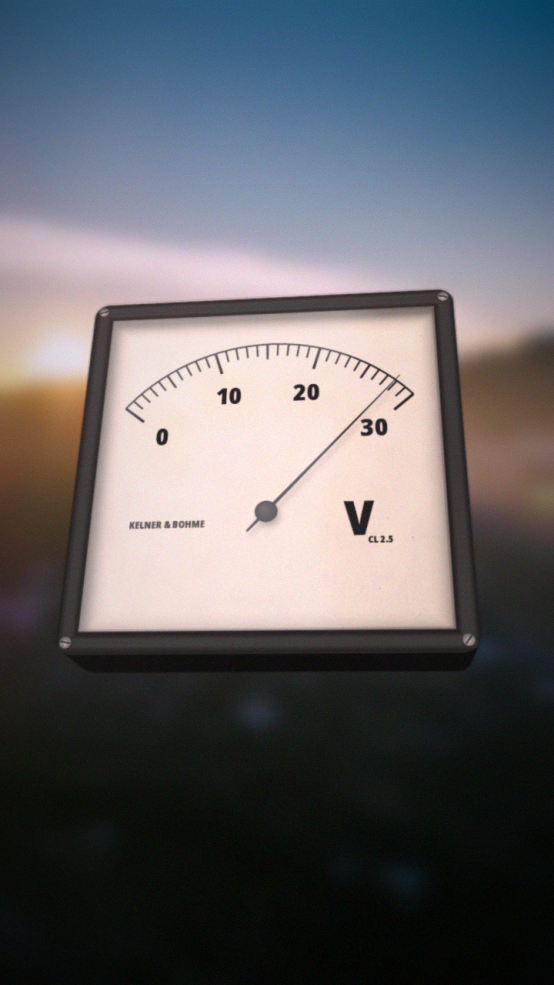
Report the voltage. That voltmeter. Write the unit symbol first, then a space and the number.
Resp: V 28
